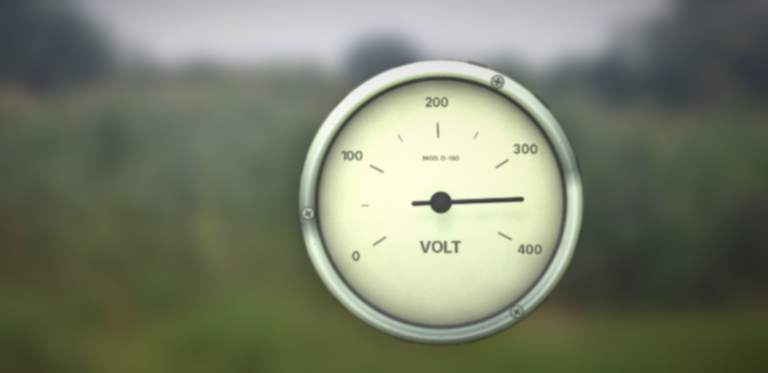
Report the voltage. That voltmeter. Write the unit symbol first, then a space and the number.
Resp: V 350
